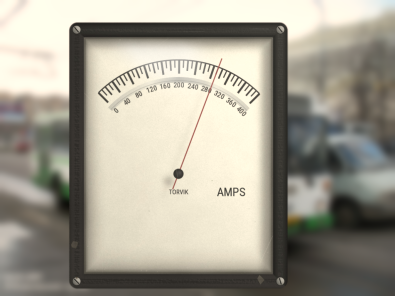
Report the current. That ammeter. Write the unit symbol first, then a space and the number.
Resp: A 290
